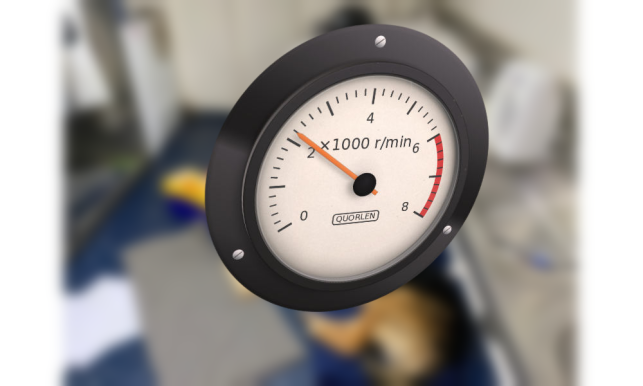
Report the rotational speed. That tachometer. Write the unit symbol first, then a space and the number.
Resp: rpm 2200
